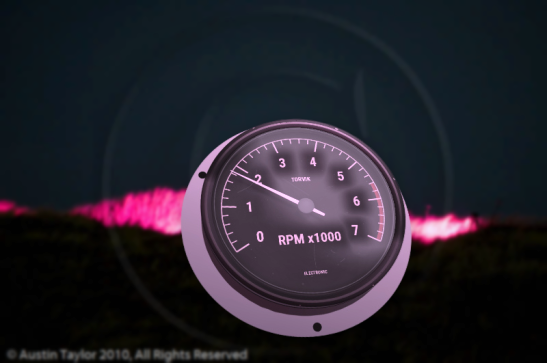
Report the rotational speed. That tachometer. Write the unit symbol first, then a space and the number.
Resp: rpm 1800
